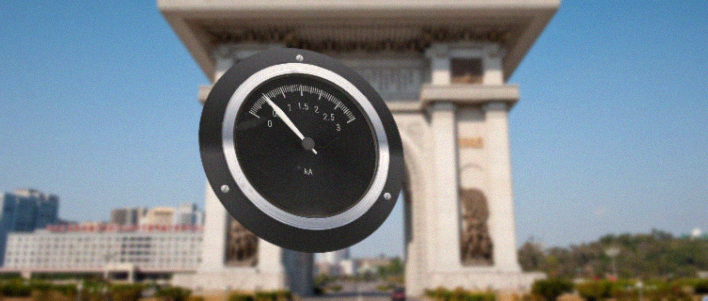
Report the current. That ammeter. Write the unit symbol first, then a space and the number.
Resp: kA 0.5
